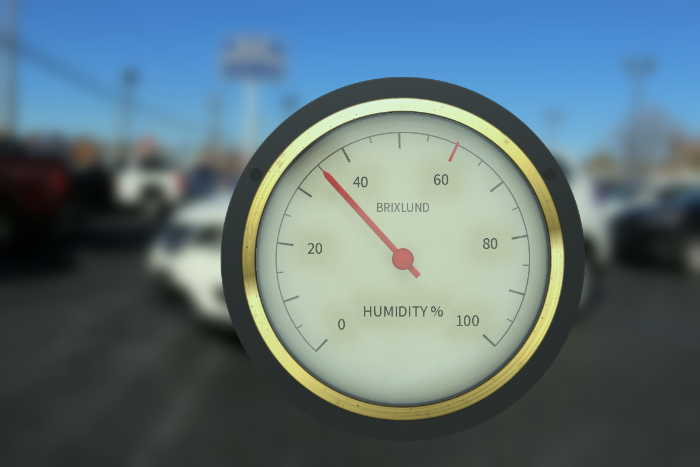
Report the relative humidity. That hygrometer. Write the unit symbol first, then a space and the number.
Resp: % 35
